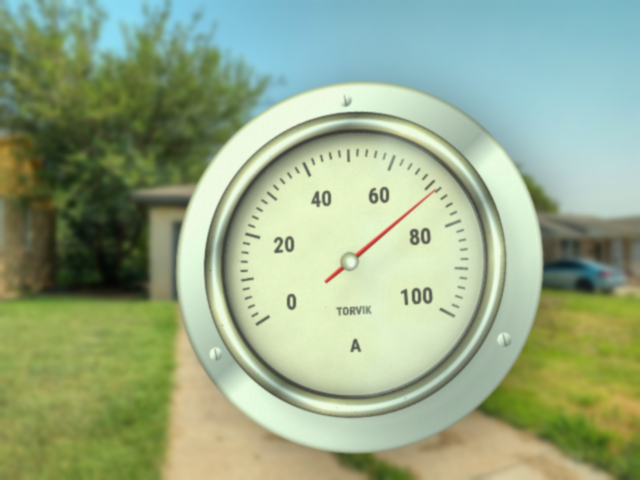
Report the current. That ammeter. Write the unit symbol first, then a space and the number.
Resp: A 72
